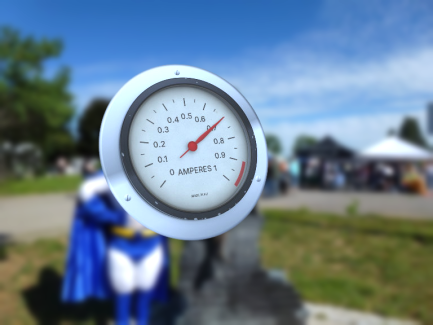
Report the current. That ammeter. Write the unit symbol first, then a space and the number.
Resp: A 0.7
